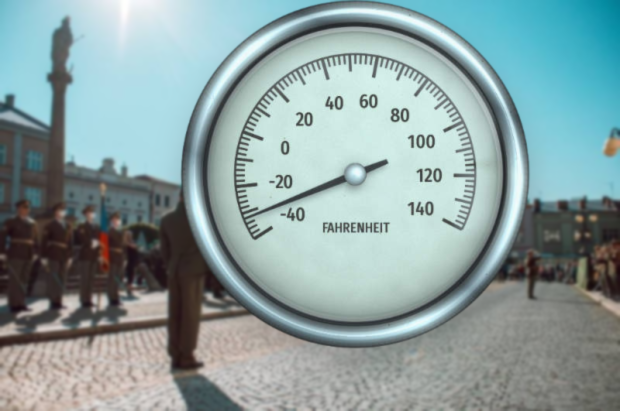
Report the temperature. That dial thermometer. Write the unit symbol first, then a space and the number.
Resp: °F -32
